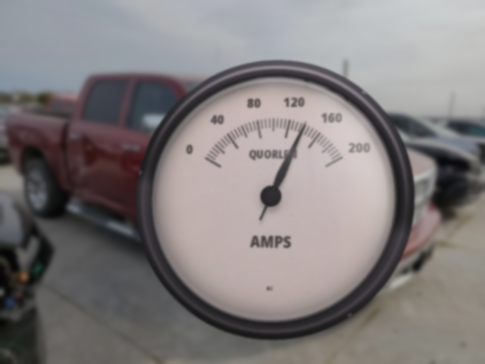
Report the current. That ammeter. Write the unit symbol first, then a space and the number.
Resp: A 140
